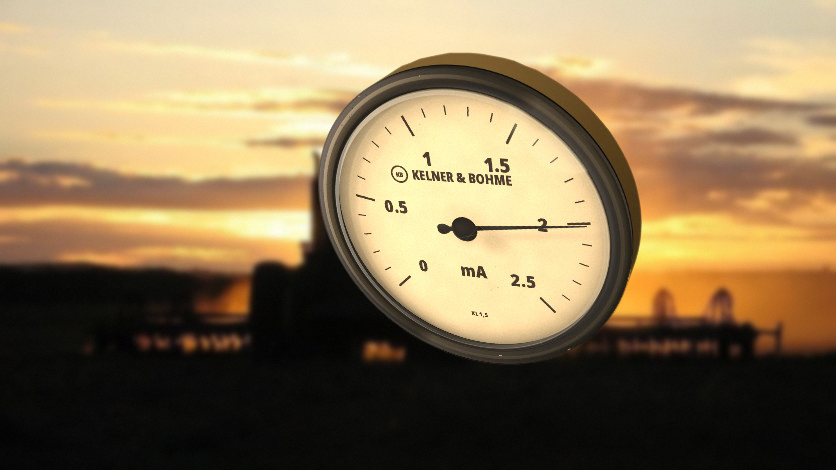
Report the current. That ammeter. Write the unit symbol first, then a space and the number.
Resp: mA 2
